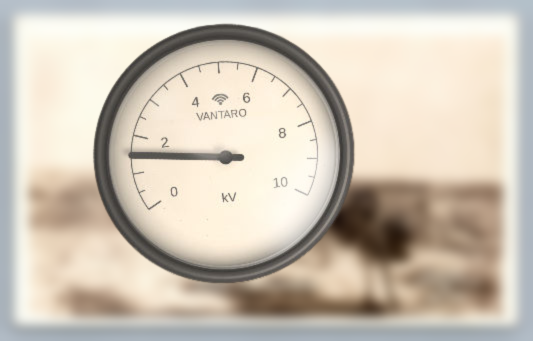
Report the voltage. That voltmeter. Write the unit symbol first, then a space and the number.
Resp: kV 1.5
